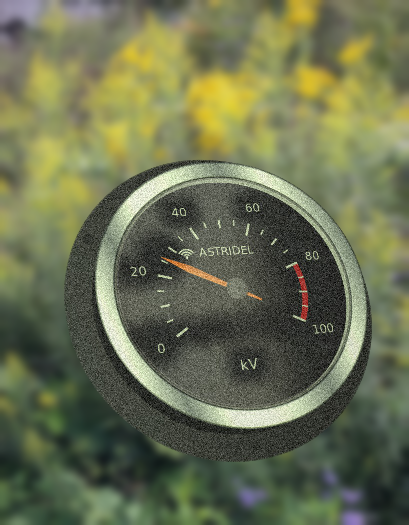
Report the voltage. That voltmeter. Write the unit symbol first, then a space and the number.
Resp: kV 25
